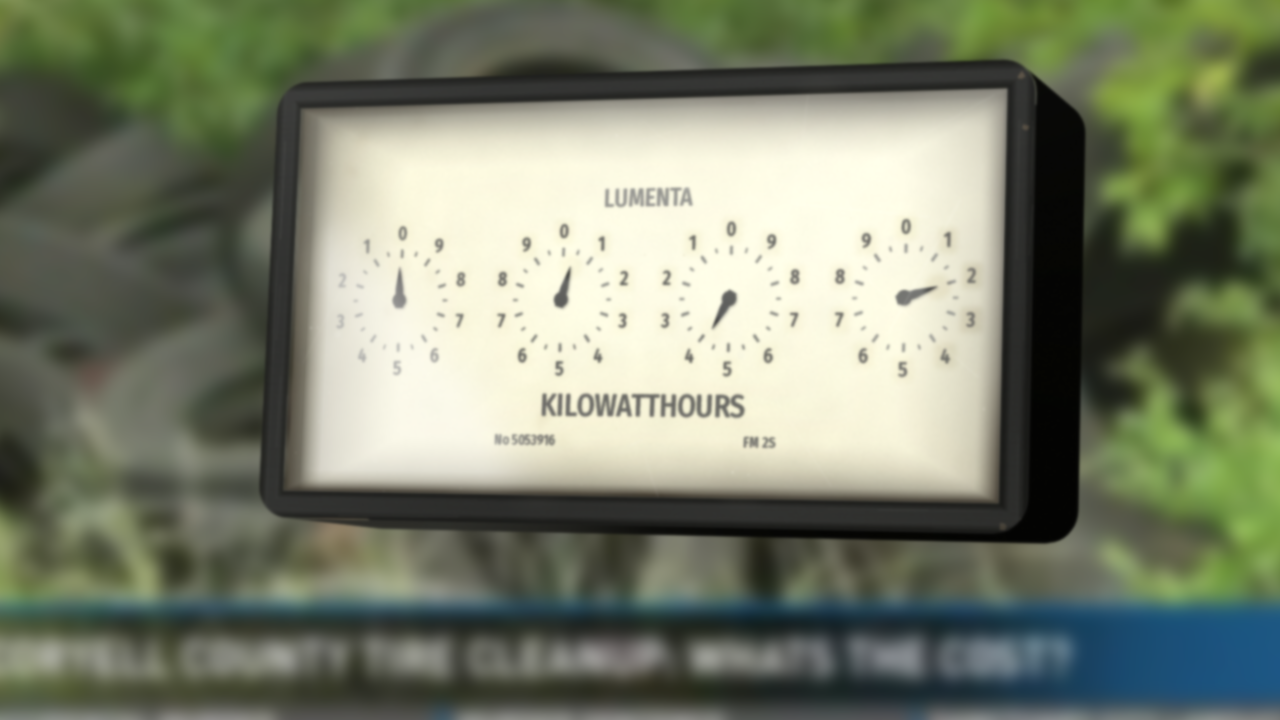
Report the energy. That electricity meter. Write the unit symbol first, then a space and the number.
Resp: kWh 42
